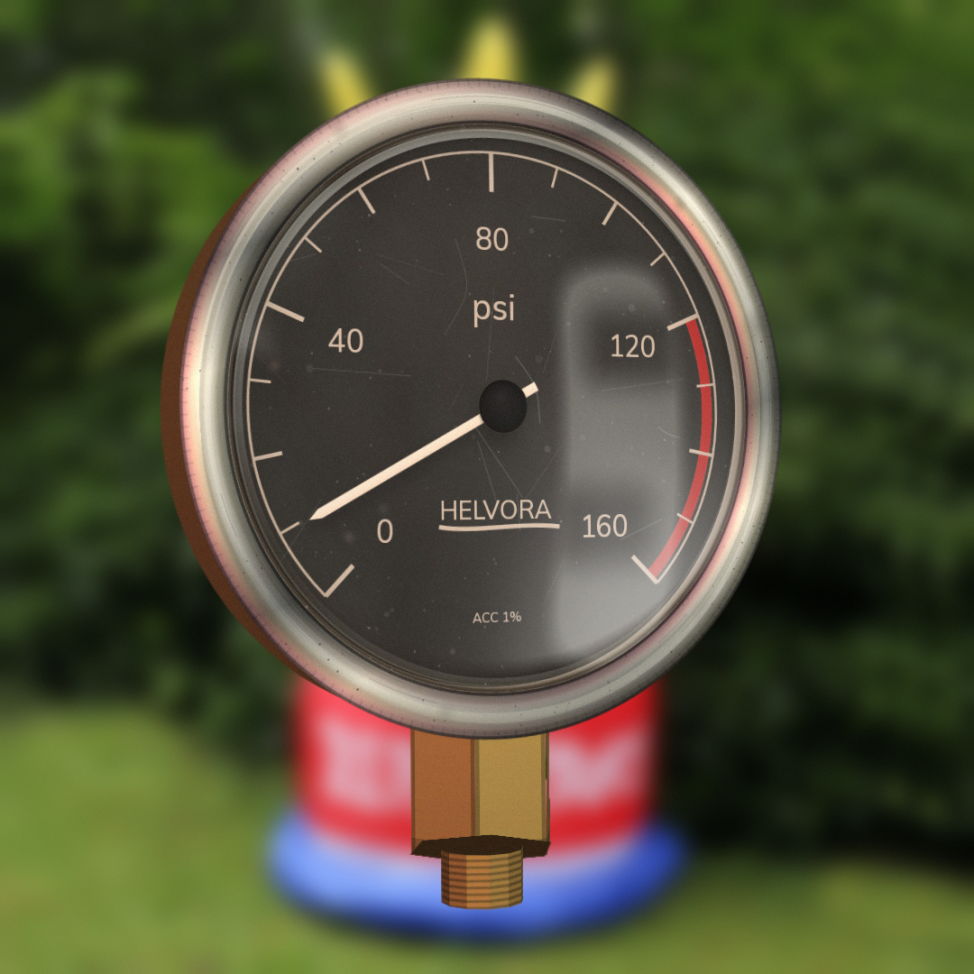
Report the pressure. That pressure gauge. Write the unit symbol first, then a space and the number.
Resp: psi 10
